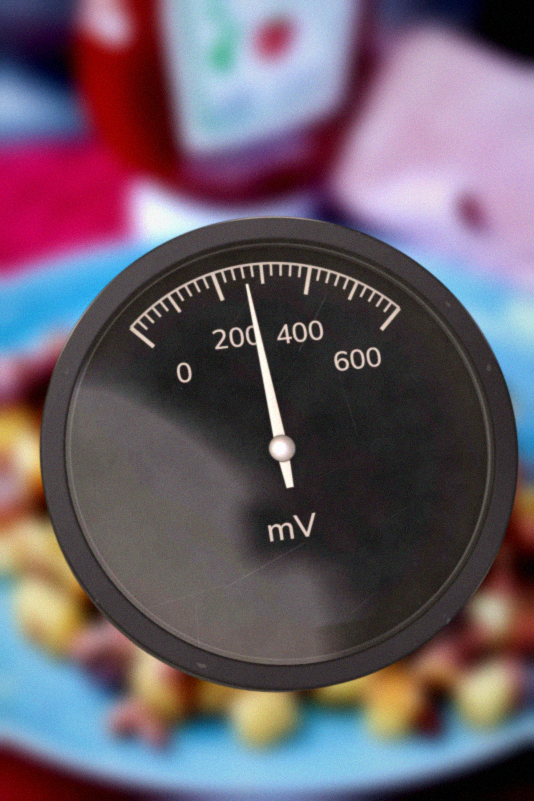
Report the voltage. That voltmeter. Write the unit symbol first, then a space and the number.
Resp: mV 260
